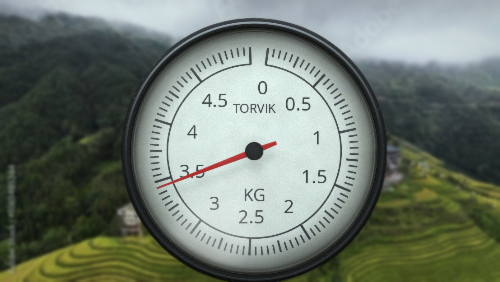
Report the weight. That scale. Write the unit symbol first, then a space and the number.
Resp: kg 3.45
